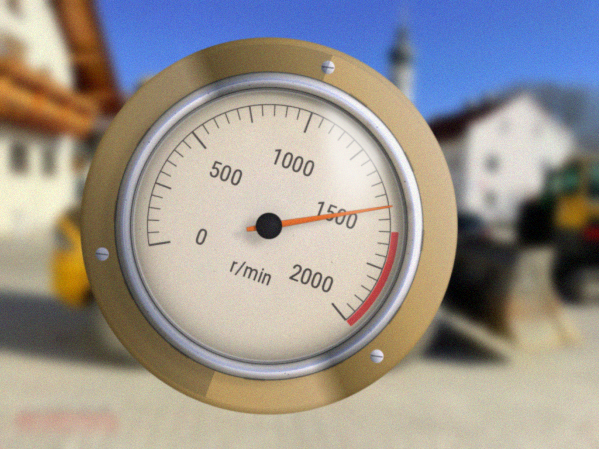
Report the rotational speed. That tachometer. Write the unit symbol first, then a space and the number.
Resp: rpm 1500
